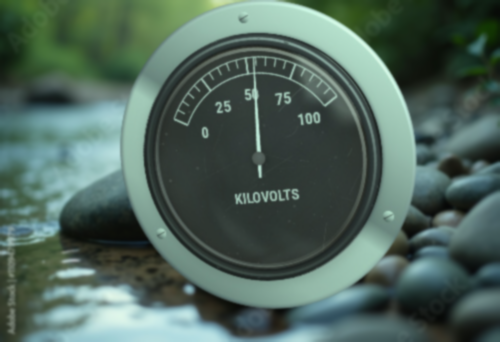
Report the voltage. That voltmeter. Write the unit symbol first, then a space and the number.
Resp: kV 55
